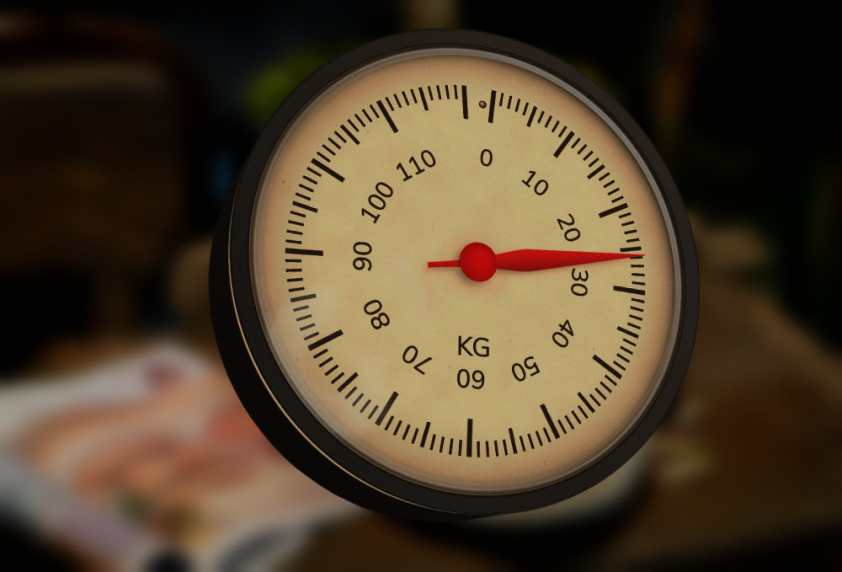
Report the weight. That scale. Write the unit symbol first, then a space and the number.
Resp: kg 26
